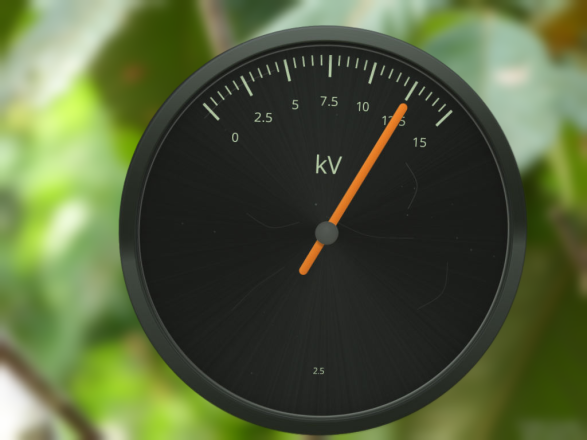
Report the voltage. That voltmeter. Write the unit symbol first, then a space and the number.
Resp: kV 12.5
